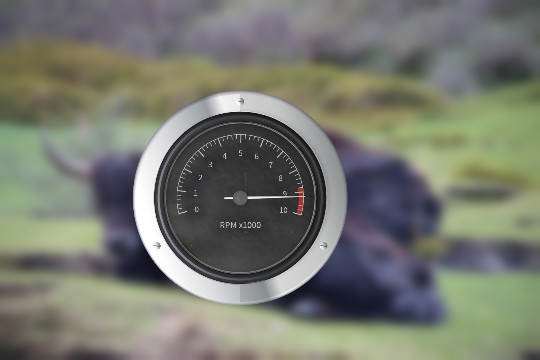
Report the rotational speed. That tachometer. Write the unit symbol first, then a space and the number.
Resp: rpm 9200
